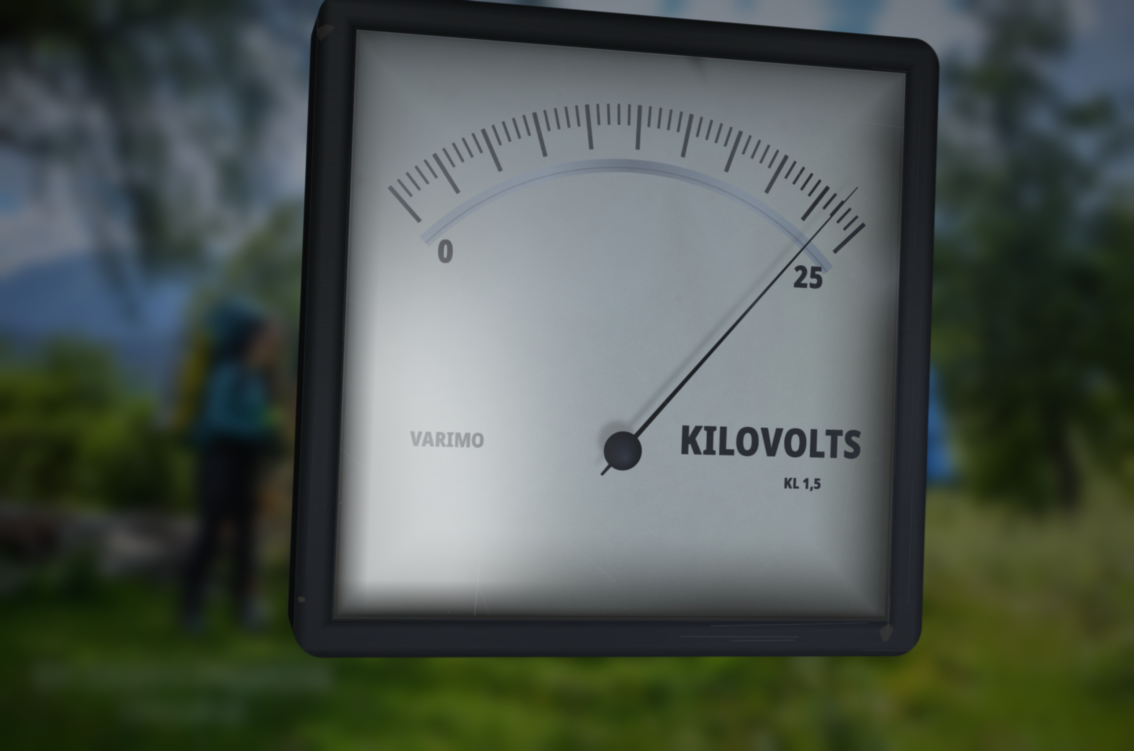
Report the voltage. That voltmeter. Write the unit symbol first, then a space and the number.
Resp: kV 23.5
